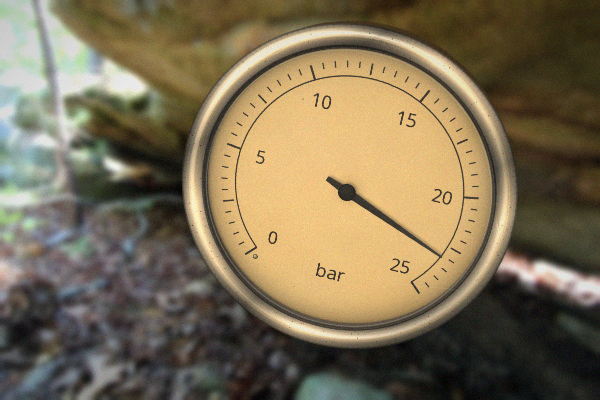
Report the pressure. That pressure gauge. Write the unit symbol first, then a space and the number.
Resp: bar 23
